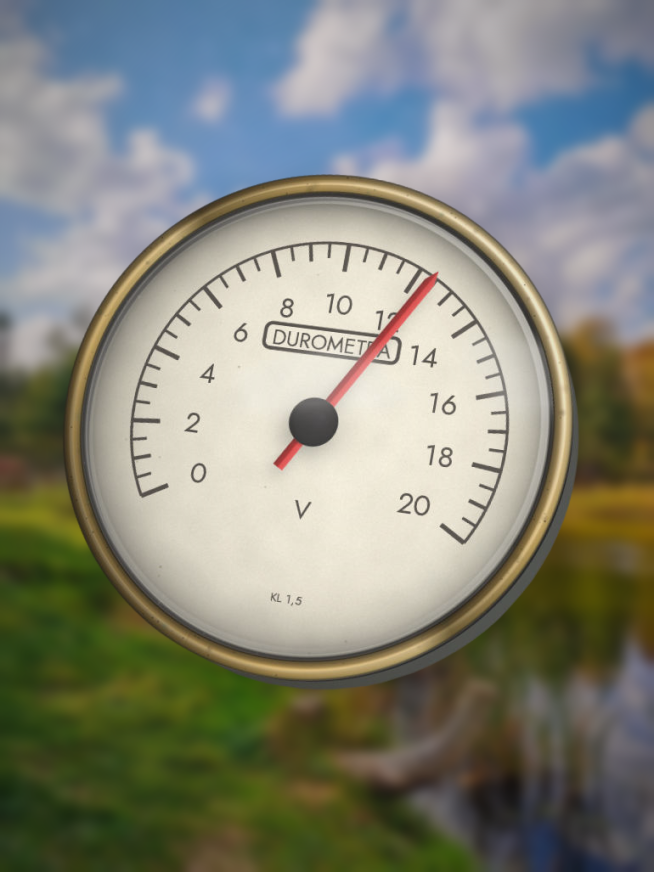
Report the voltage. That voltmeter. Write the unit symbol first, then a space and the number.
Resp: V 12.5
